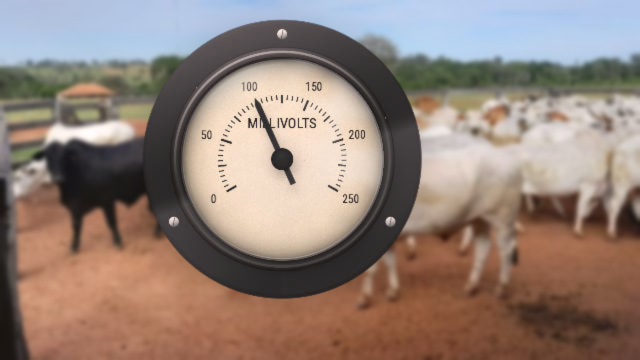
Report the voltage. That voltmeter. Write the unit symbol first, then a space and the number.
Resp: mV 100
